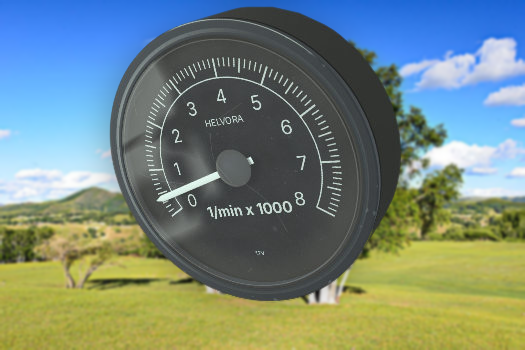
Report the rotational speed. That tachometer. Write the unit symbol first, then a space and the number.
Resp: rpm 400
